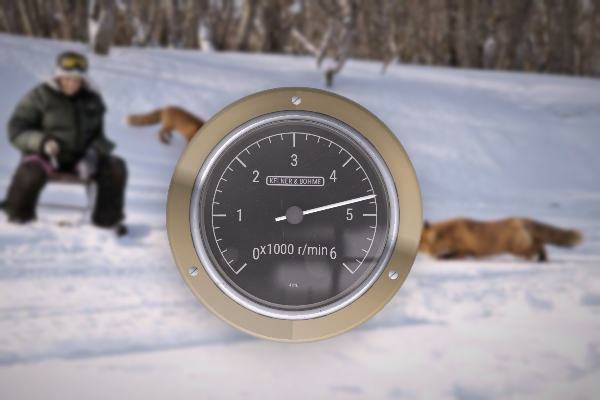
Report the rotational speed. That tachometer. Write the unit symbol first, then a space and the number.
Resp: rpm 4700
